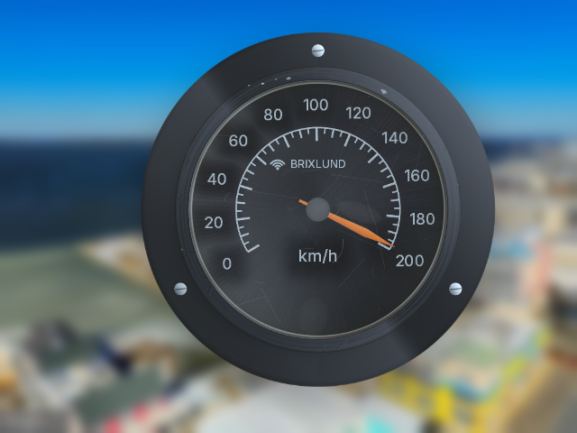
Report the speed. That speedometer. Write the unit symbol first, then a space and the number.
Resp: km/h 197.5
